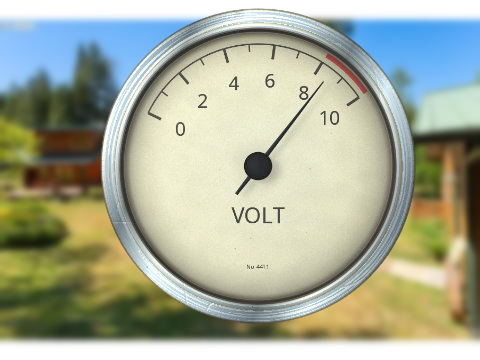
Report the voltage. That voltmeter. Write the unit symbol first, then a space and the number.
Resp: V 8.5
